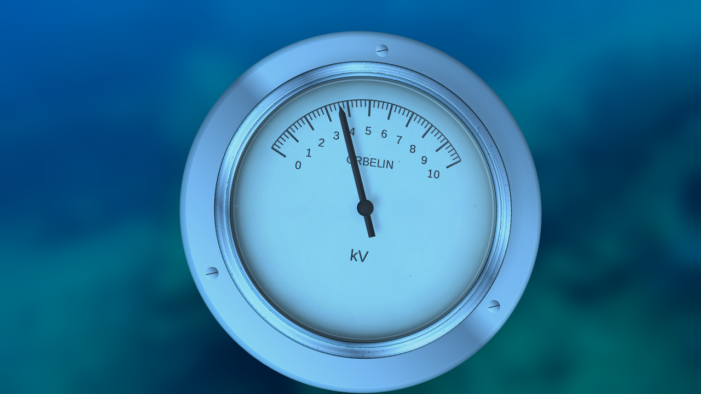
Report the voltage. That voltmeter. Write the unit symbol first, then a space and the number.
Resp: kV 3.6
